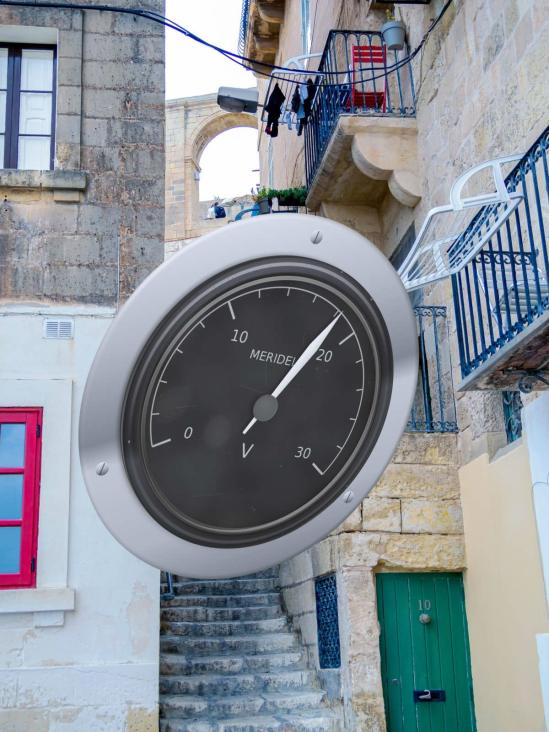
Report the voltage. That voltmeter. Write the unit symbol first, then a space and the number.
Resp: V 18
